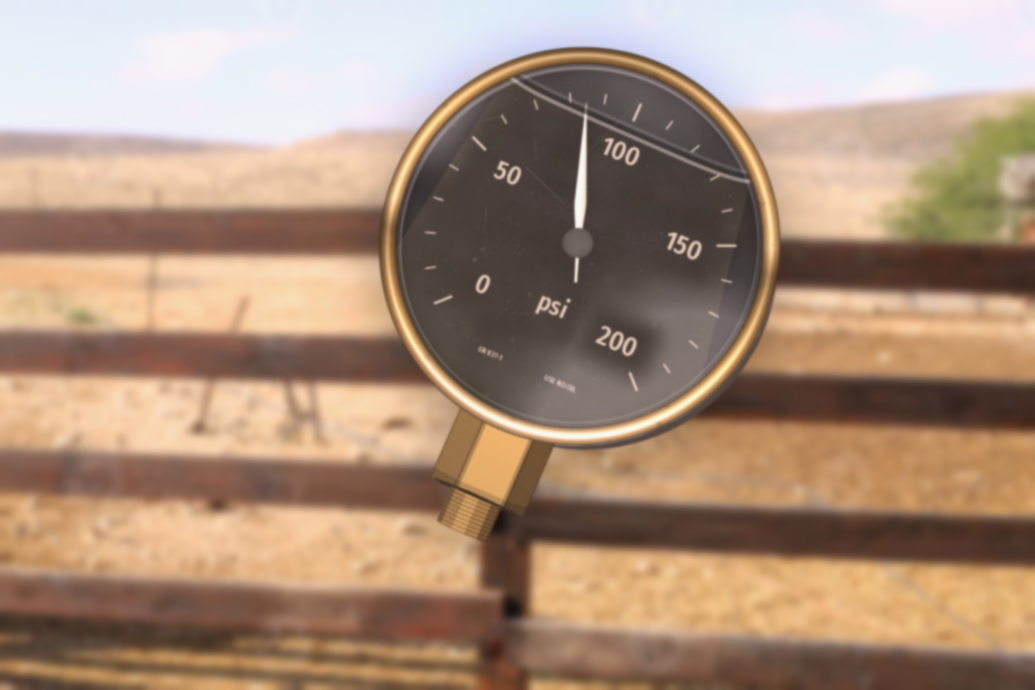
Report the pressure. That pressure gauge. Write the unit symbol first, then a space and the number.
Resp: psi 85
